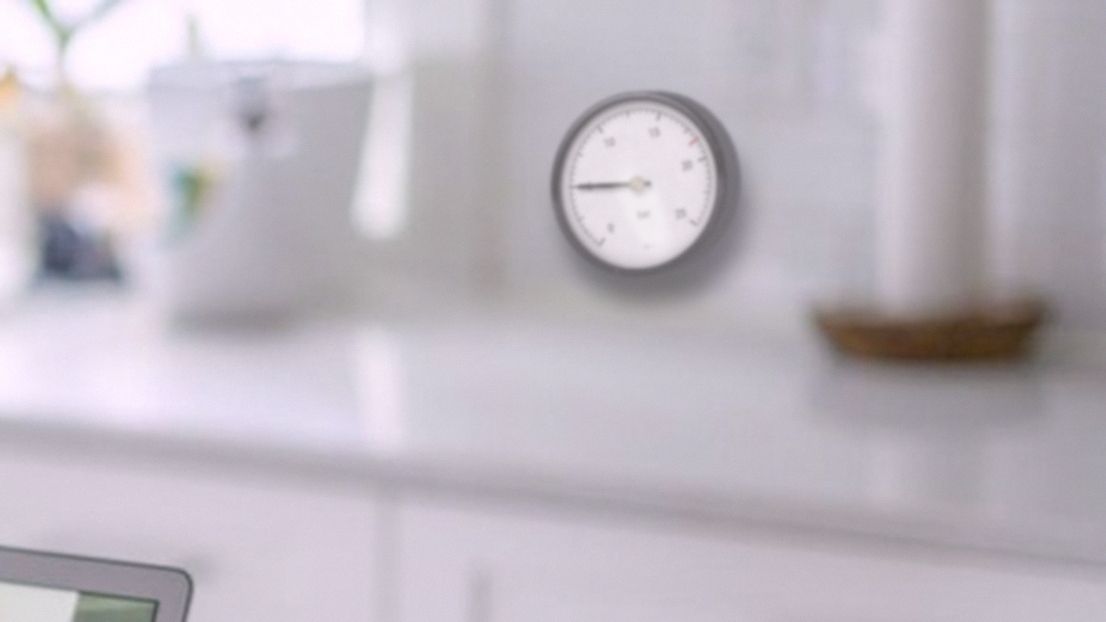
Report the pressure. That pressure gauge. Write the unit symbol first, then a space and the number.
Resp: bar 5
